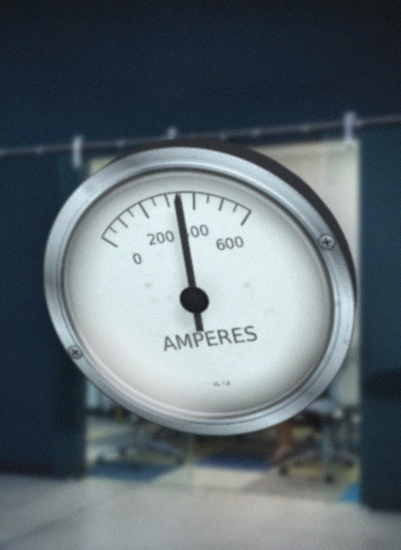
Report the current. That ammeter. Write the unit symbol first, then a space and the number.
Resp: A 350
